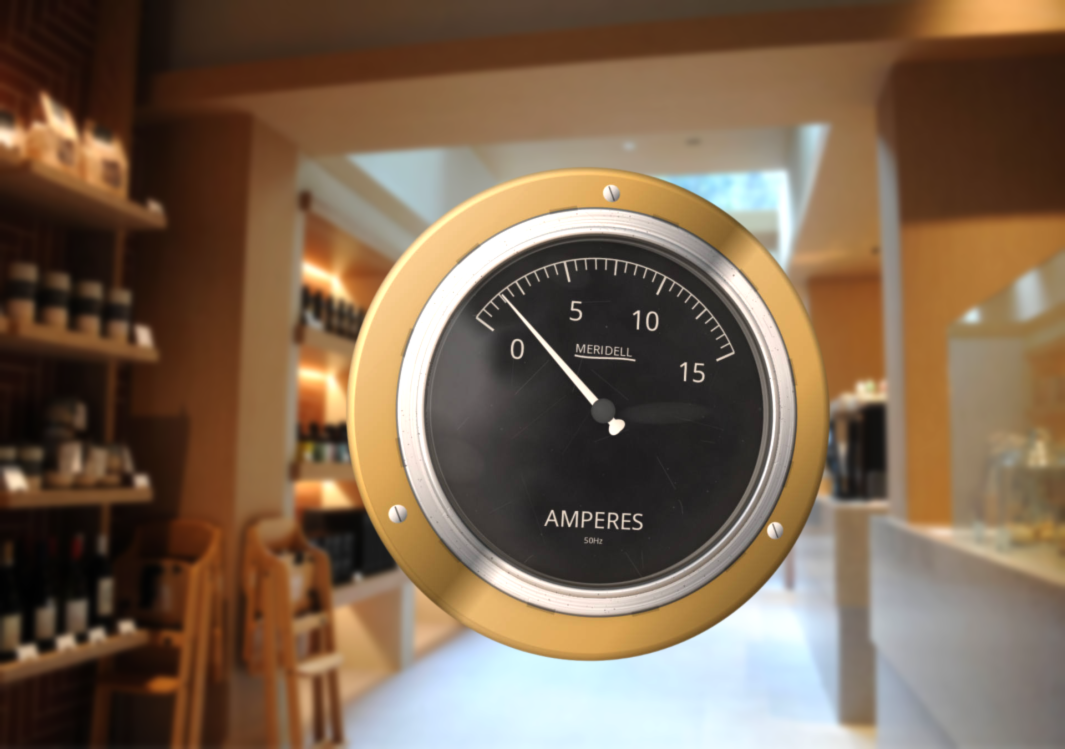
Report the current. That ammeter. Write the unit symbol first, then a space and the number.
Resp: A 1.5
